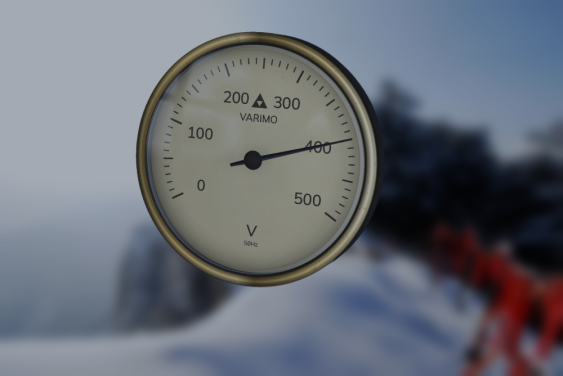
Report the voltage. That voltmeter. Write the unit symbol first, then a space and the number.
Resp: V 400
